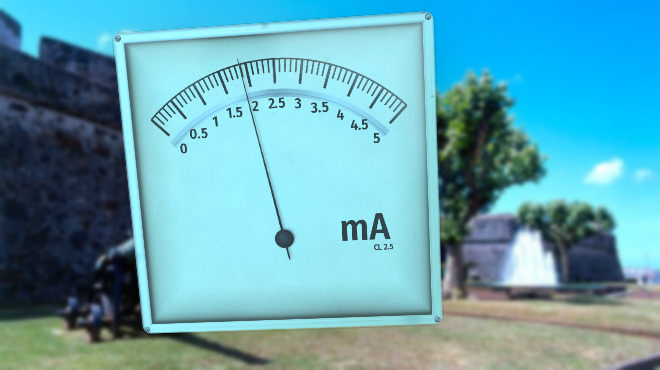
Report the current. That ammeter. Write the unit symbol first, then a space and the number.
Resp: mA 1.9
